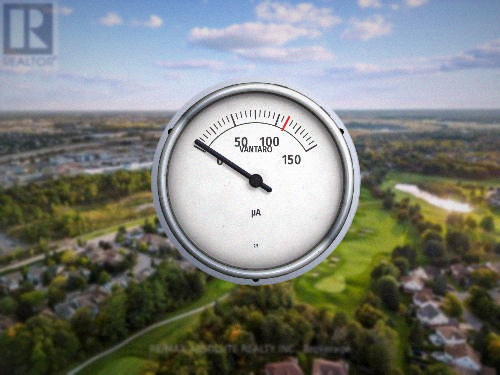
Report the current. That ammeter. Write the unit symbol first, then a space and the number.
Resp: µA 5
